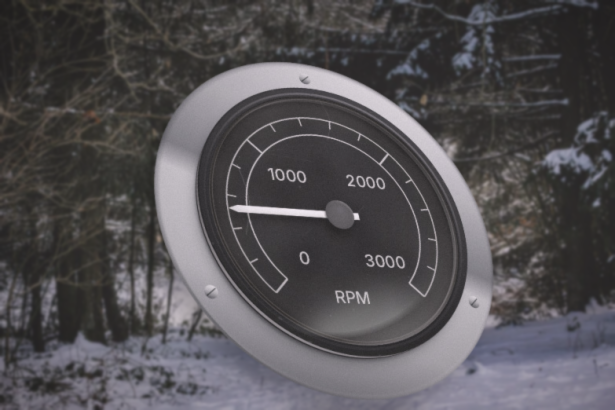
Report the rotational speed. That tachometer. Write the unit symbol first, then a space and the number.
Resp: rpm 500
